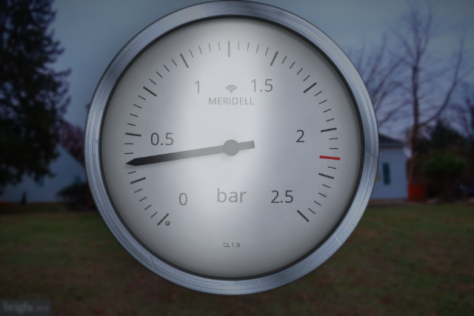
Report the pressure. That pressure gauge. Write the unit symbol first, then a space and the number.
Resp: bar 0.35
